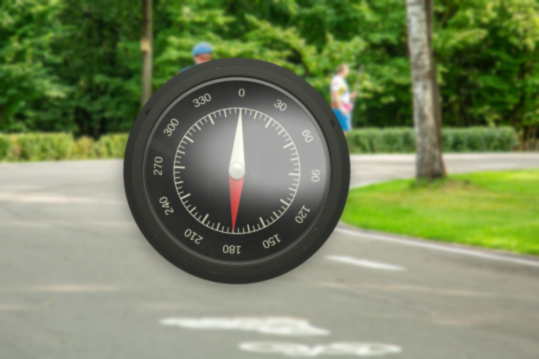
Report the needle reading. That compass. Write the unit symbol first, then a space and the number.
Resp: ° 180
